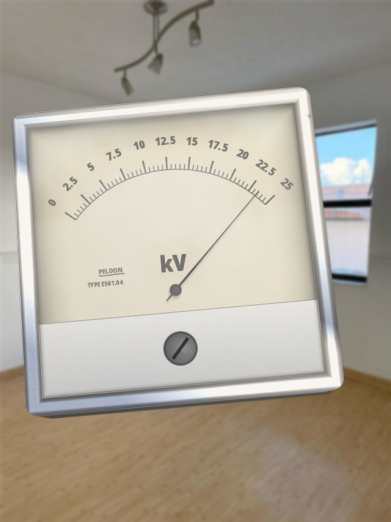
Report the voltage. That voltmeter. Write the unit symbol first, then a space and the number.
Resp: kV 23.5
